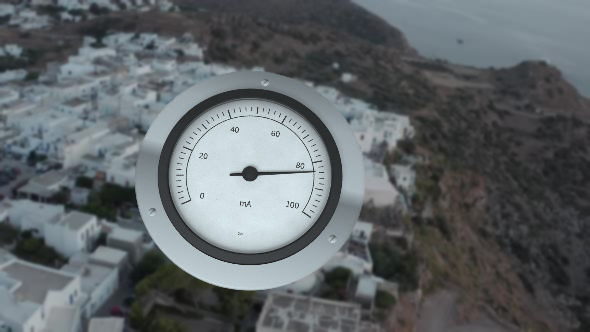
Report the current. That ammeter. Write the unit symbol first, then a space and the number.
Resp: mA 84
